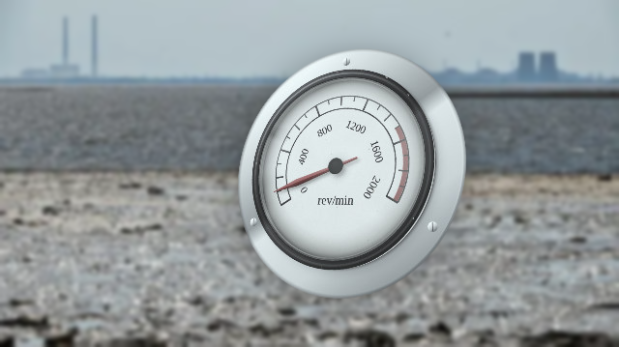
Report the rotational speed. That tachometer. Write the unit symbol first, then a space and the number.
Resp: rpm 100
